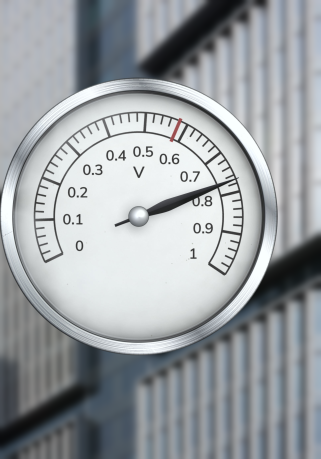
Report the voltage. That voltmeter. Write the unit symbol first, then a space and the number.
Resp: V 0.77
